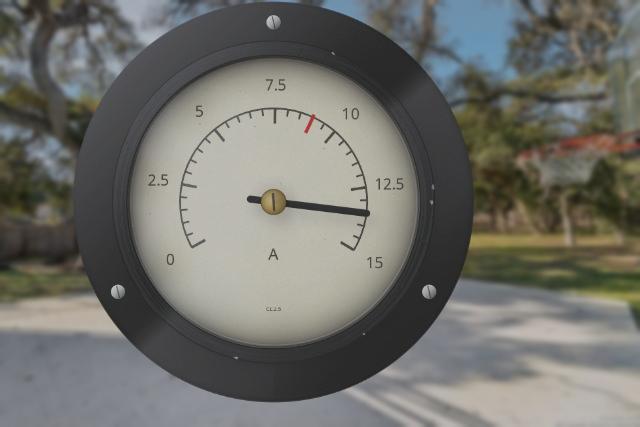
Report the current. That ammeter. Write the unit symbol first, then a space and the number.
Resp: A 13.5
